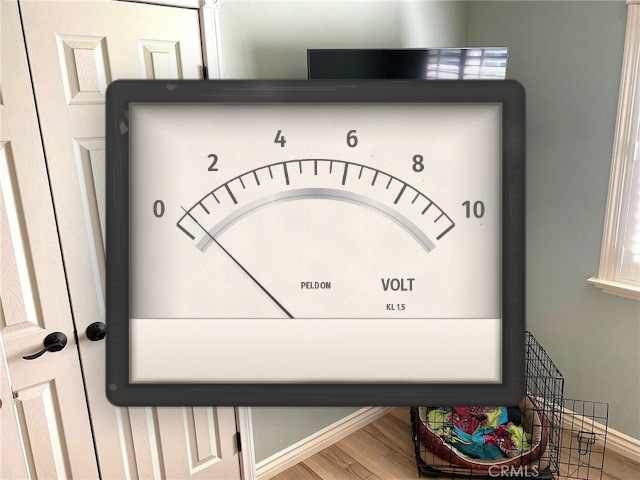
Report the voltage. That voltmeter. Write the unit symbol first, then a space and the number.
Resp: V 0.5
